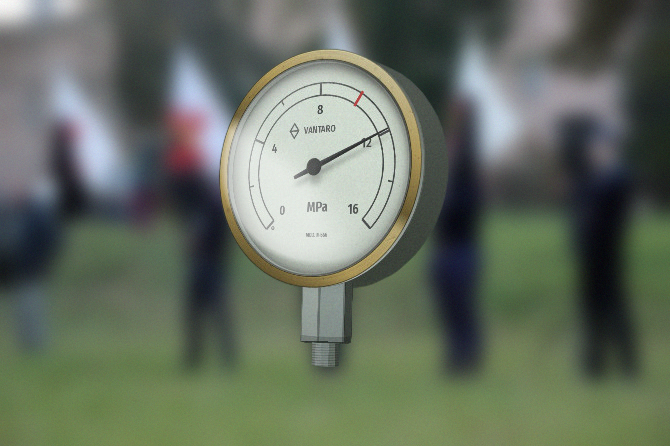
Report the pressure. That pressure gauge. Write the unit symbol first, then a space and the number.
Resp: MPa 12
